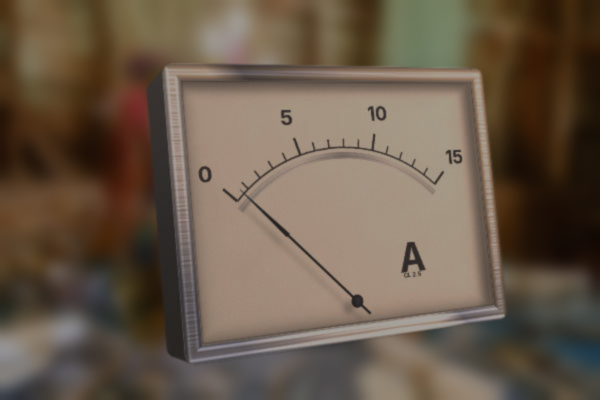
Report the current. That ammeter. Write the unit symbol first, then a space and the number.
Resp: A 0.5
